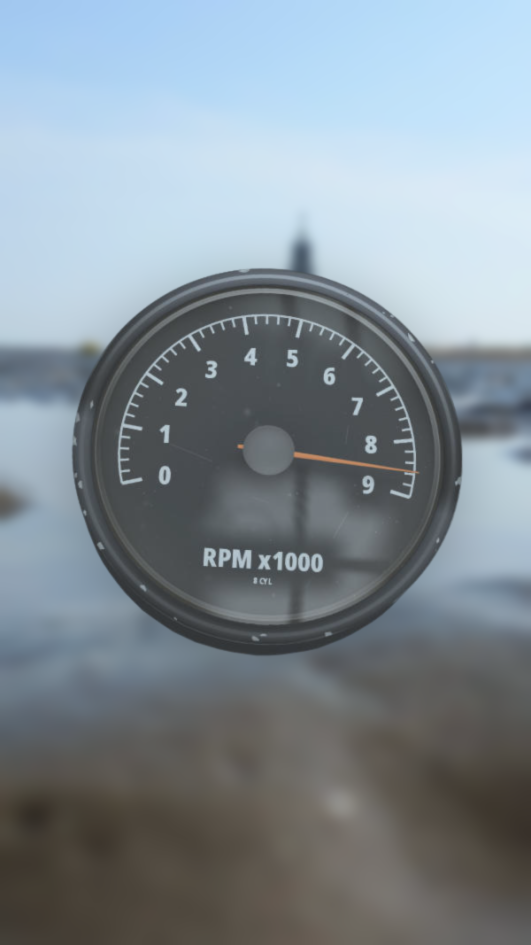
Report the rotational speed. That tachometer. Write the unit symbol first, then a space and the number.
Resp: rpm 8600
